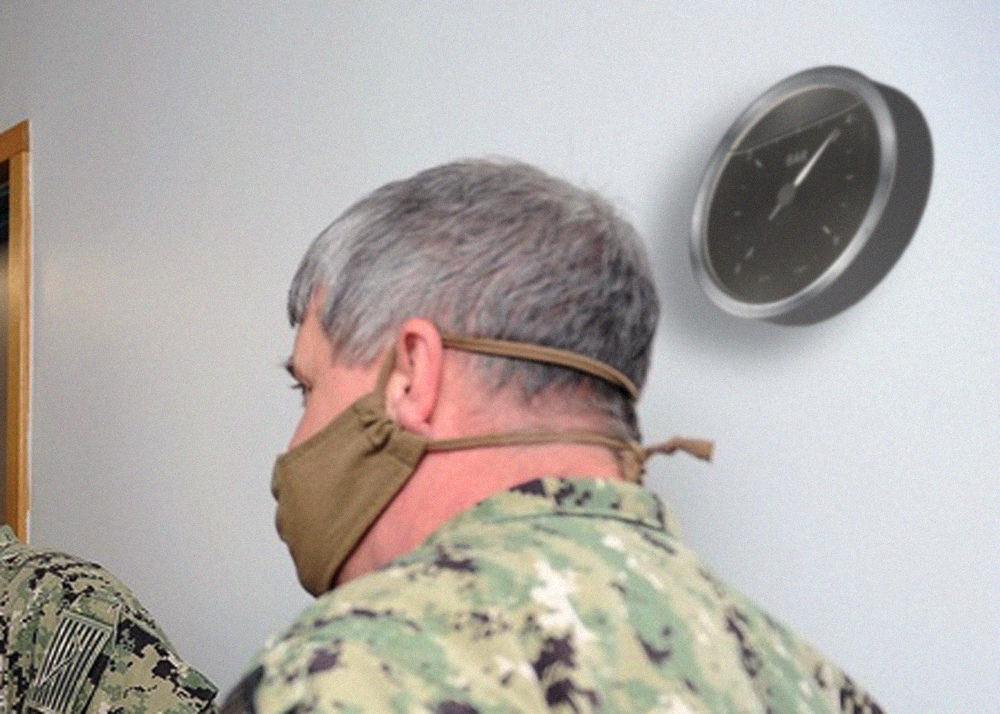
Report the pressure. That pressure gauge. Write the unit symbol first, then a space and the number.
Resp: bar 4
